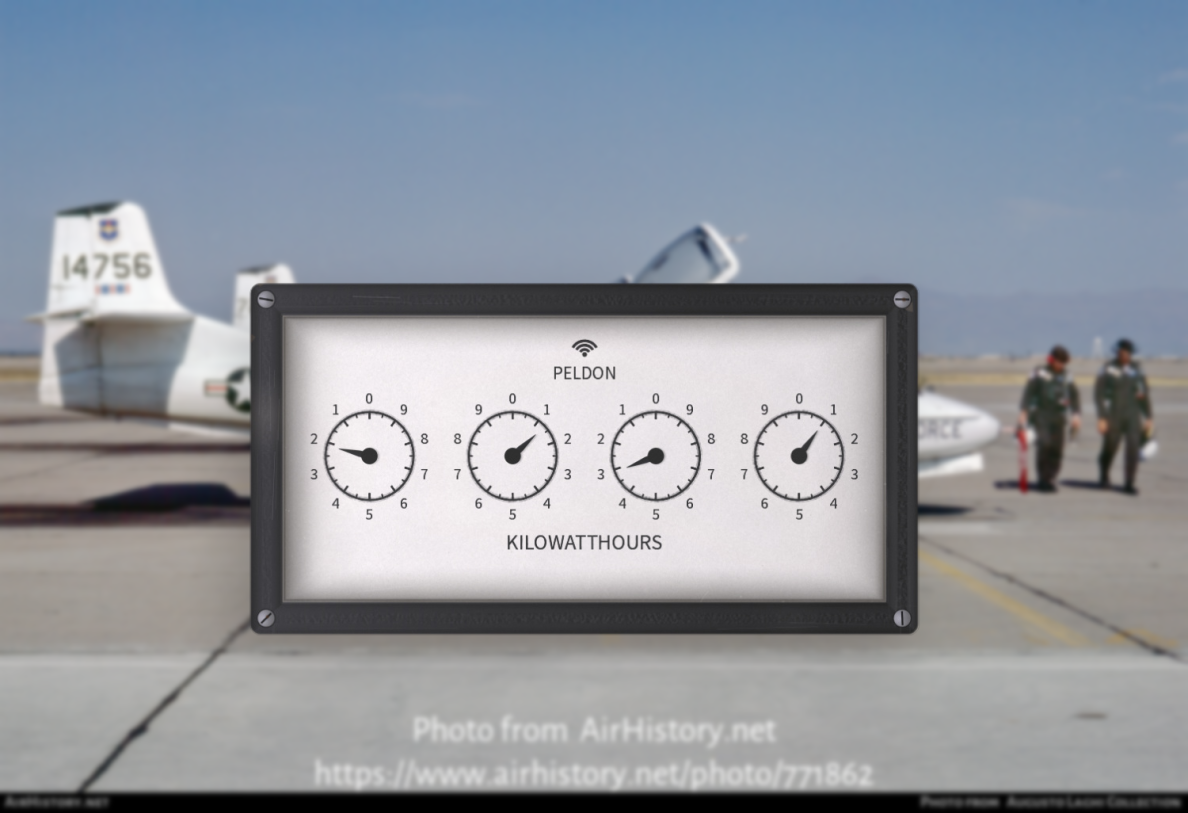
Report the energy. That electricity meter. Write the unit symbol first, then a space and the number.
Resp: kWh 2131
